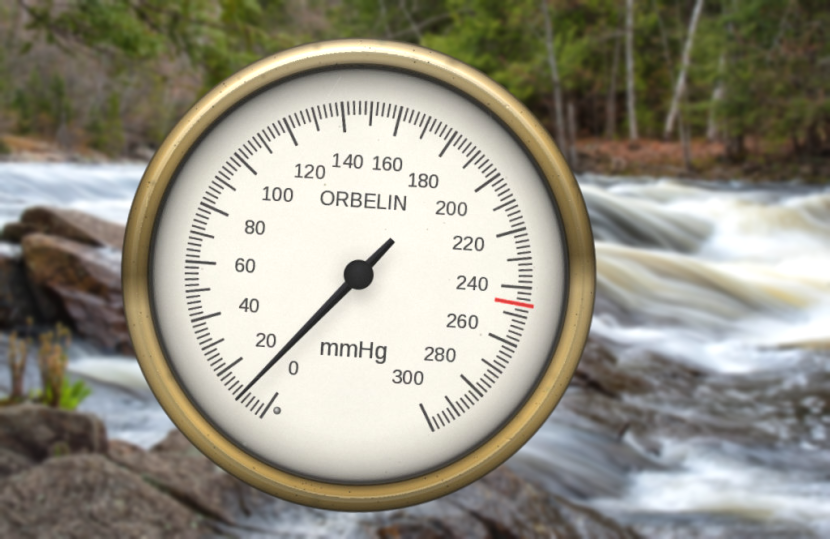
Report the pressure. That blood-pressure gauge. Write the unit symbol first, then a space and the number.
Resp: mmHg 10
